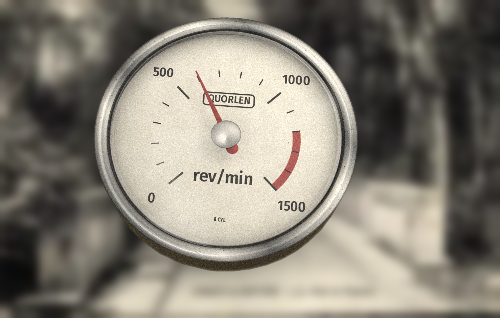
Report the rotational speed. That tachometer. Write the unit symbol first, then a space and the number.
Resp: rpm 600
